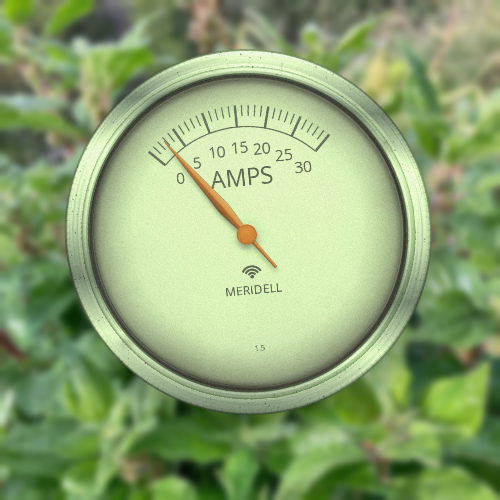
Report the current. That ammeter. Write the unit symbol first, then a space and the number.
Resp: A 3
